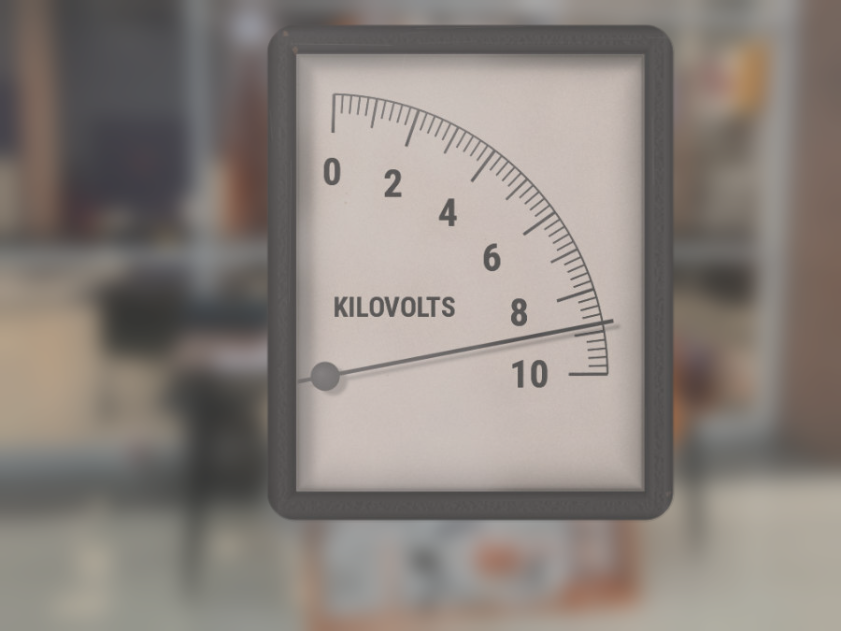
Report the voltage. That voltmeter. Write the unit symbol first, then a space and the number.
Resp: kV 8.8
